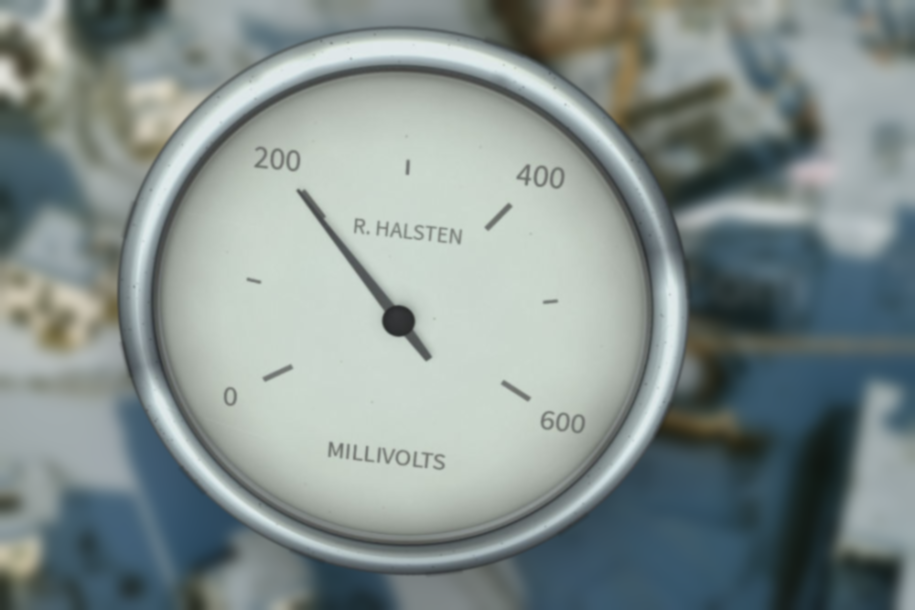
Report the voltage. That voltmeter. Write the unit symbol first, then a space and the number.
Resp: mV 200
